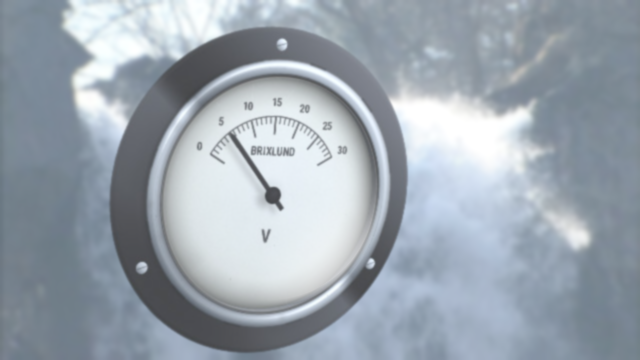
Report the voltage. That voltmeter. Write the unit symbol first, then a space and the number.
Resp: V 5
